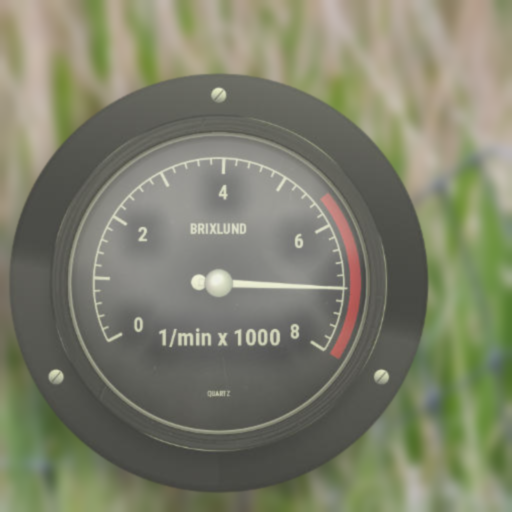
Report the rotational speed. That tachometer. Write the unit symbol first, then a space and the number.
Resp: rpm 7000
